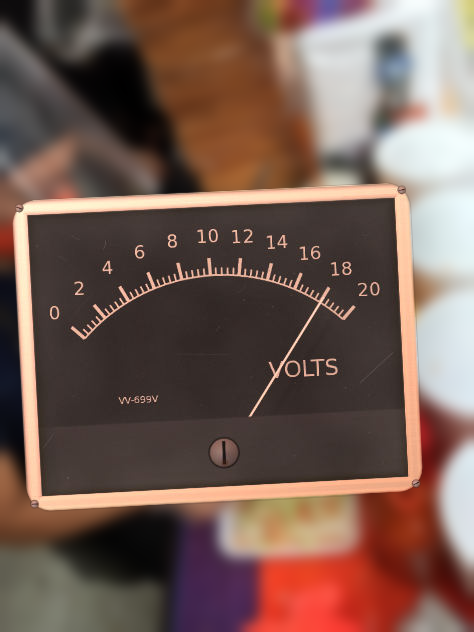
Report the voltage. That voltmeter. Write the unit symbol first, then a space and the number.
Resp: V 18
